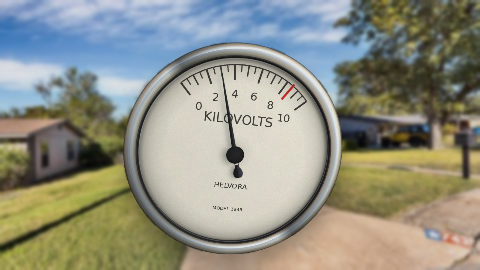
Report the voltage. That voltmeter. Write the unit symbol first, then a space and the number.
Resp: kV 3
